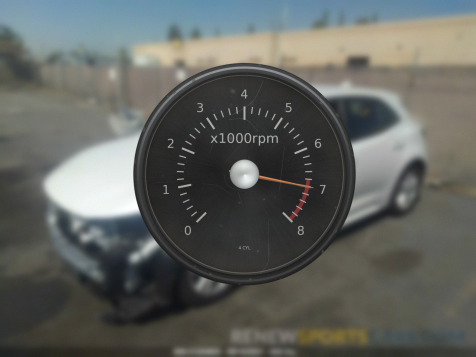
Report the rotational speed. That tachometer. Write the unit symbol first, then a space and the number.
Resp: rpm 7000
